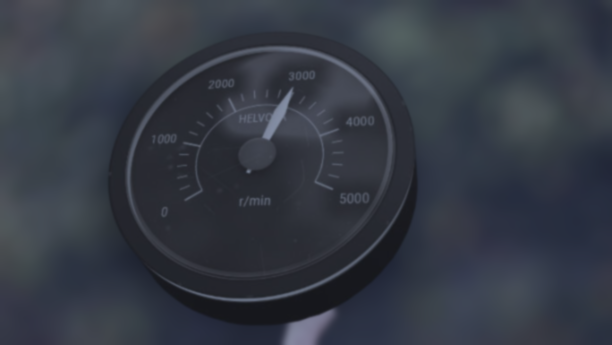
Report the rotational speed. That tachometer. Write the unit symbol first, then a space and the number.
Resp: rpm 3000
